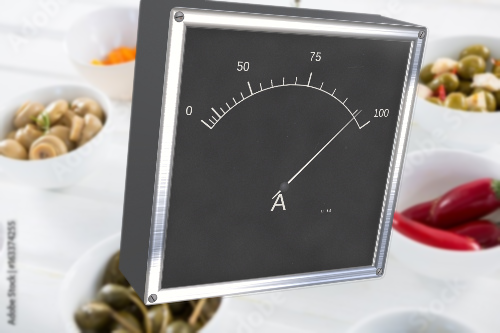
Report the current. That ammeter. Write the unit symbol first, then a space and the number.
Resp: A 95
